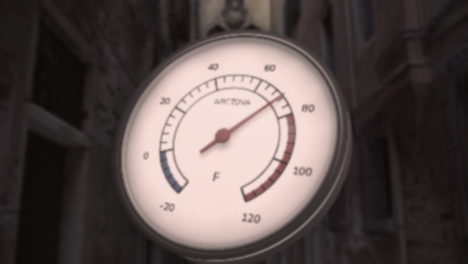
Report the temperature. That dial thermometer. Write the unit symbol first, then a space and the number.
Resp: °F 72
